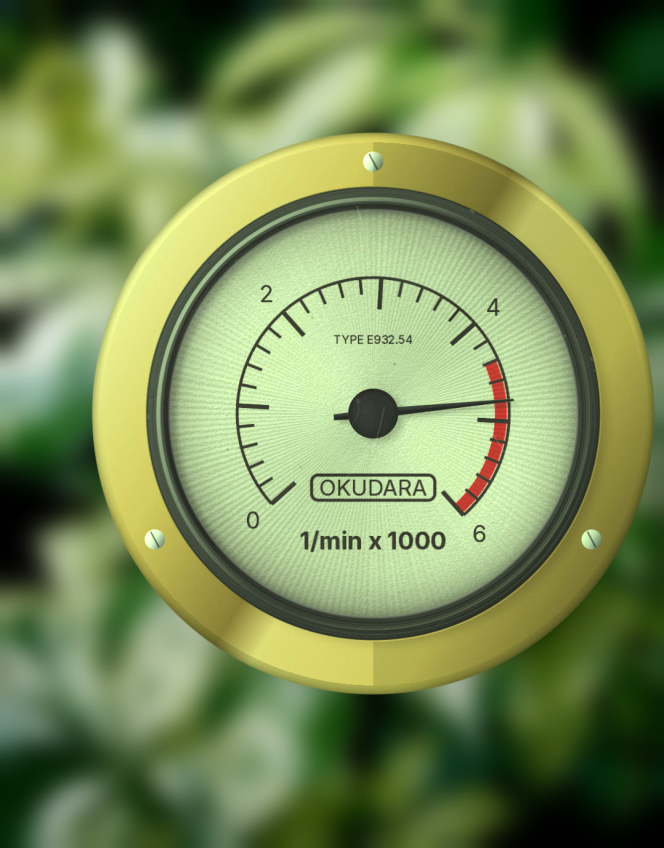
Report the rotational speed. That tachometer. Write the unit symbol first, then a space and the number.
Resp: rpm 4800
